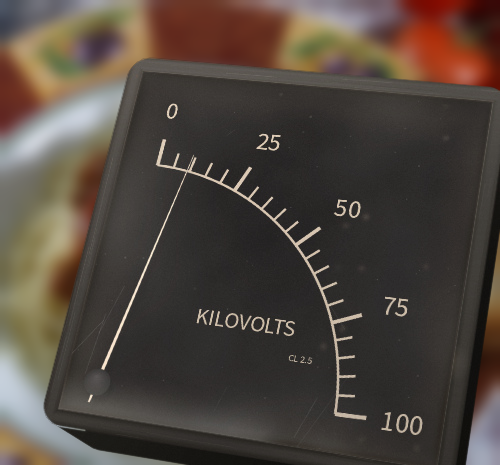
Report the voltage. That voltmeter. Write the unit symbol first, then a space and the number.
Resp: kV 10
